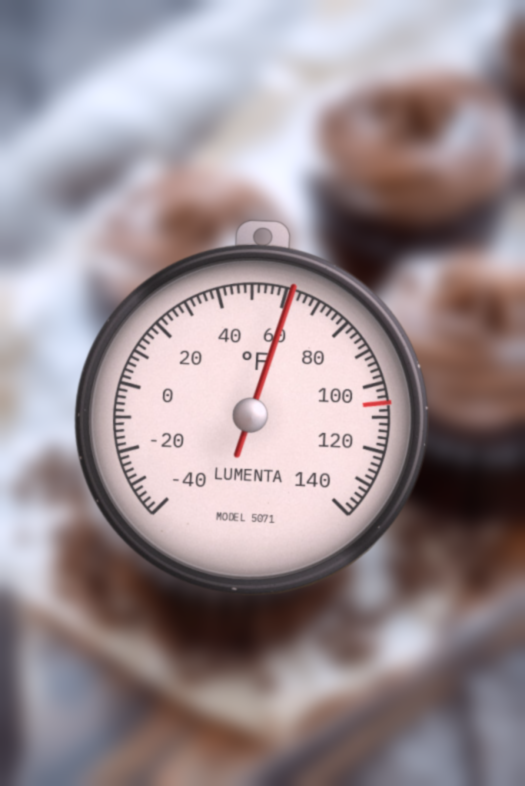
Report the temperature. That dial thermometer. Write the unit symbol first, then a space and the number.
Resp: °F 62
